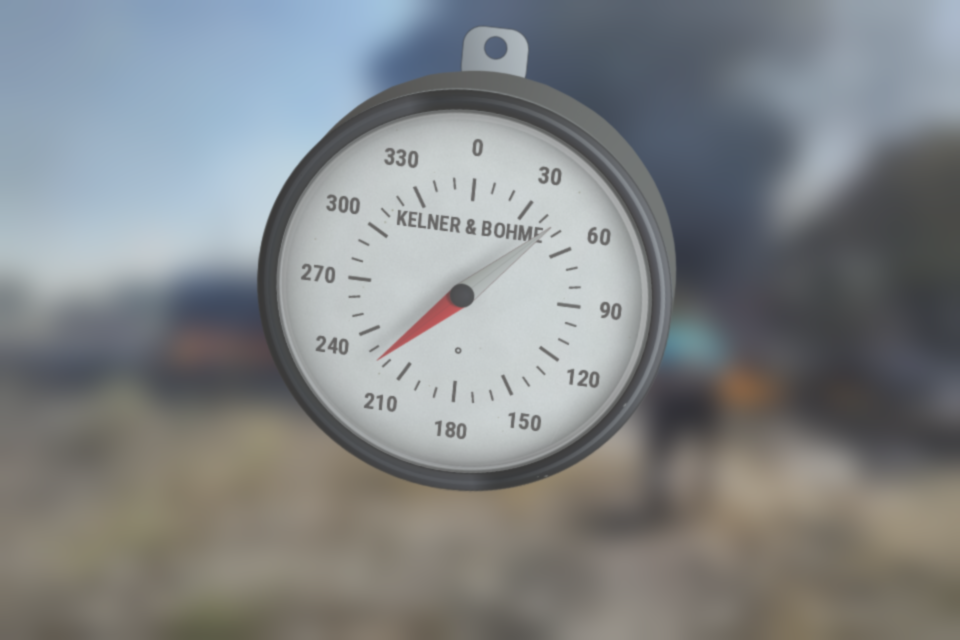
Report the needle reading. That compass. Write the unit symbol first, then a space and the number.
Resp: ° 225
